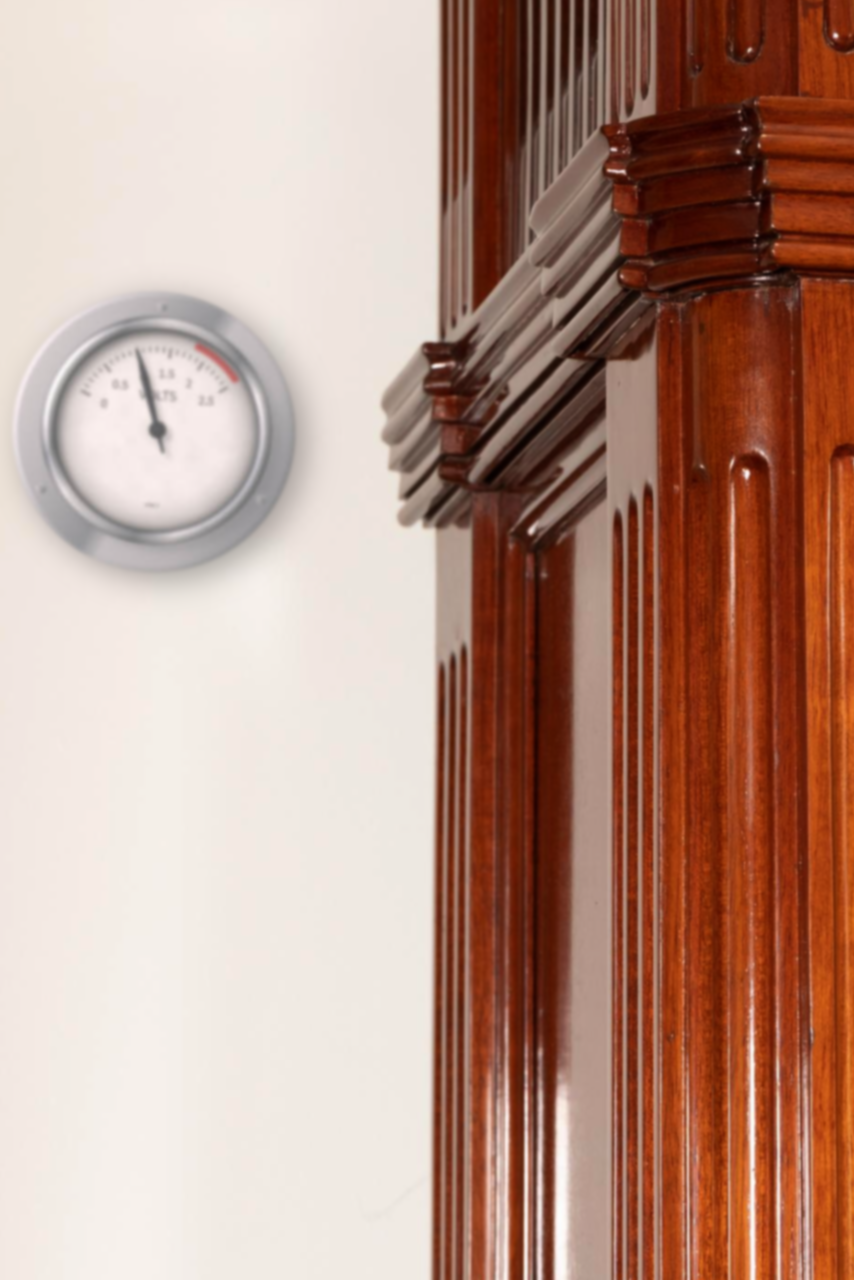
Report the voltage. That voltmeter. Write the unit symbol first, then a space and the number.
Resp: V 1
